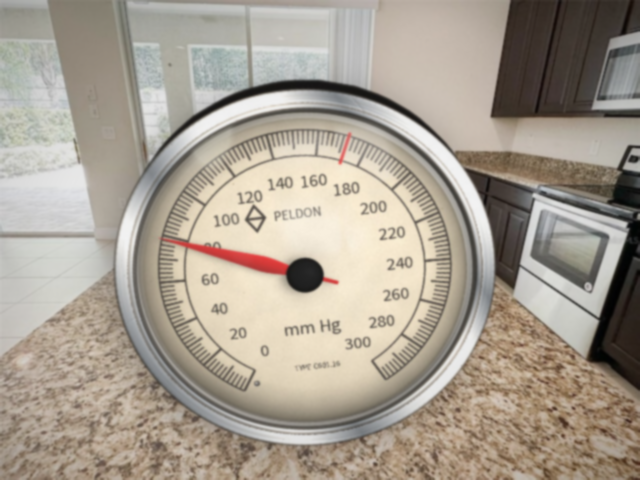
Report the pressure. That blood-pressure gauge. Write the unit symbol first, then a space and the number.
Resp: mmHg 80
